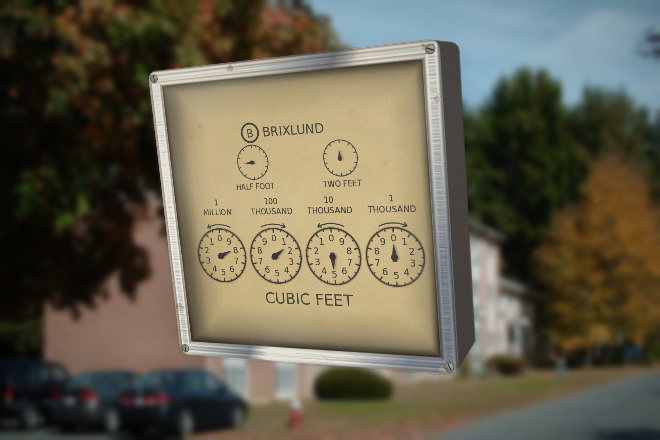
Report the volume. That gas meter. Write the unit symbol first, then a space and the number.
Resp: ft³ 815000
